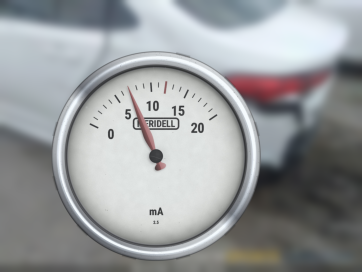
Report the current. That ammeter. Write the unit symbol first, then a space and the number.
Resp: mA 7
